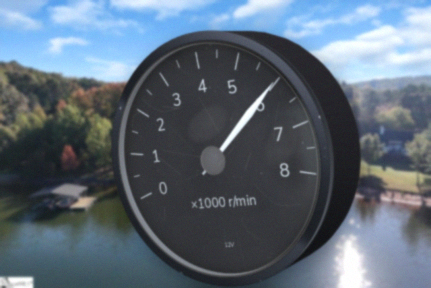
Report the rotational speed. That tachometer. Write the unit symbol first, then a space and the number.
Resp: rpm 6000
